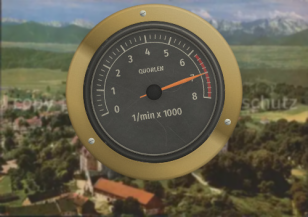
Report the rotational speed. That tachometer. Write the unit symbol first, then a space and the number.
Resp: rpm 7000
